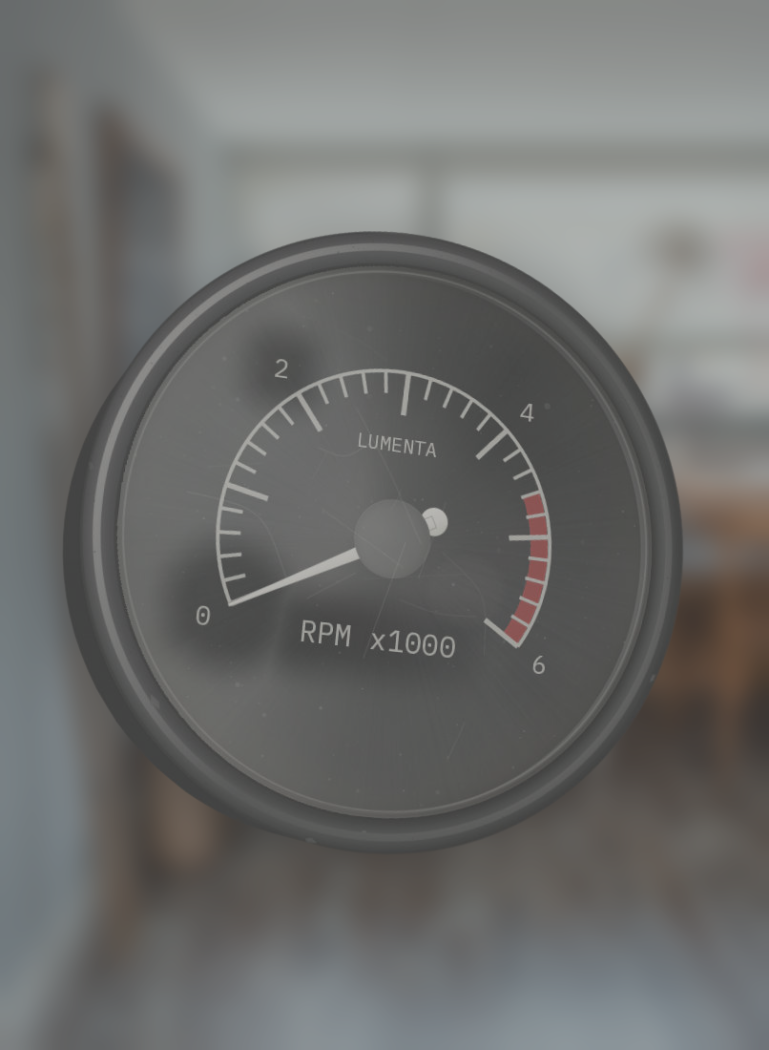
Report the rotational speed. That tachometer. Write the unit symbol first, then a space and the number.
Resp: rpm 0
